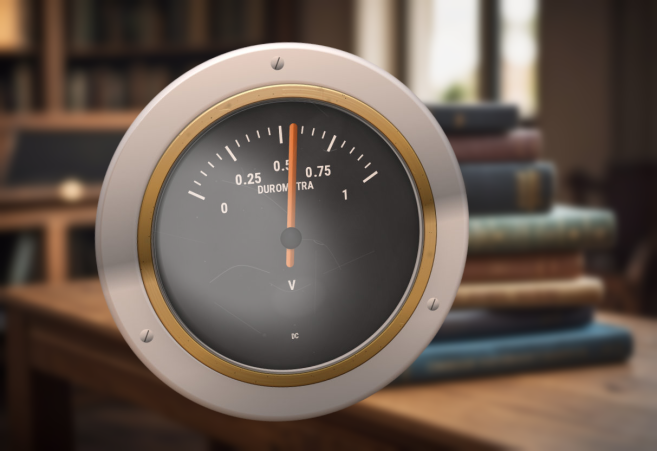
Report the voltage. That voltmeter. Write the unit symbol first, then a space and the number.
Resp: V 0.55
